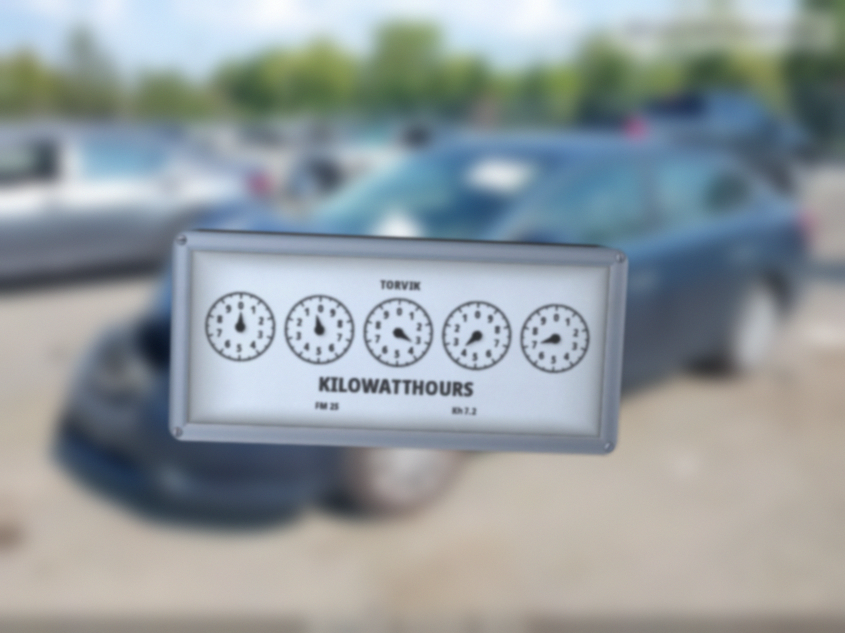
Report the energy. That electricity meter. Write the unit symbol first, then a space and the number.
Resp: kWh 337
